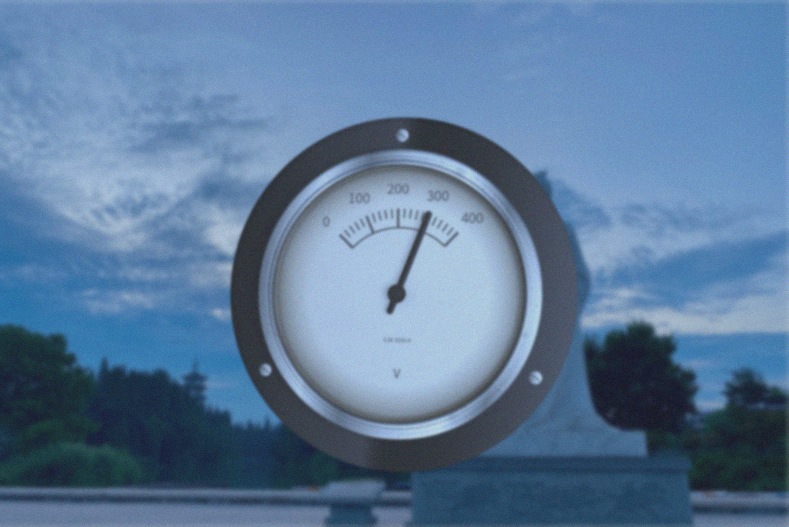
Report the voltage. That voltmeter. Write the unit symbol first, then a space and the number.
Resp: V 300
